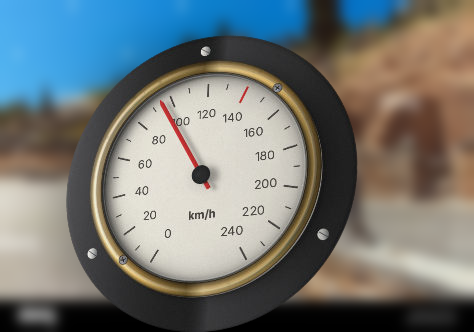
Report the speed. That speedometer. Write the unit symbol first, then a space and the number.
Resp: km/h 95
